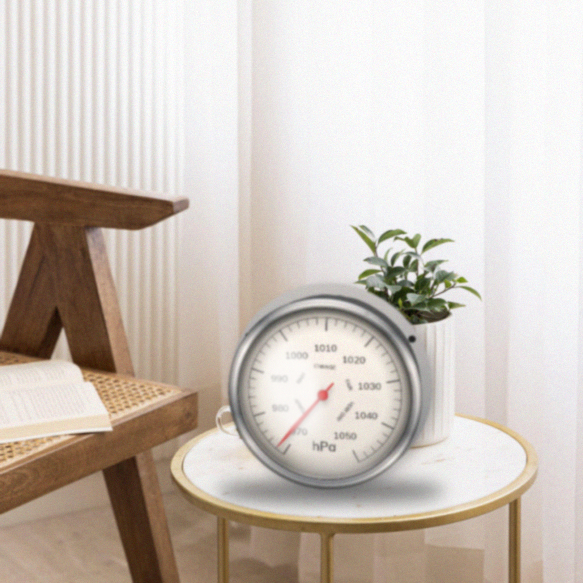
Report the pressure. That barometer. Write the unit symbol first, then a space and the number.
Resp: hPa 972
